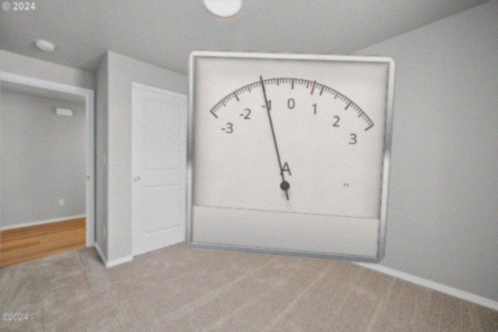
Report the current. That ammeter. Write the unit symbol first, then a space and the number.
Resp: A -1
